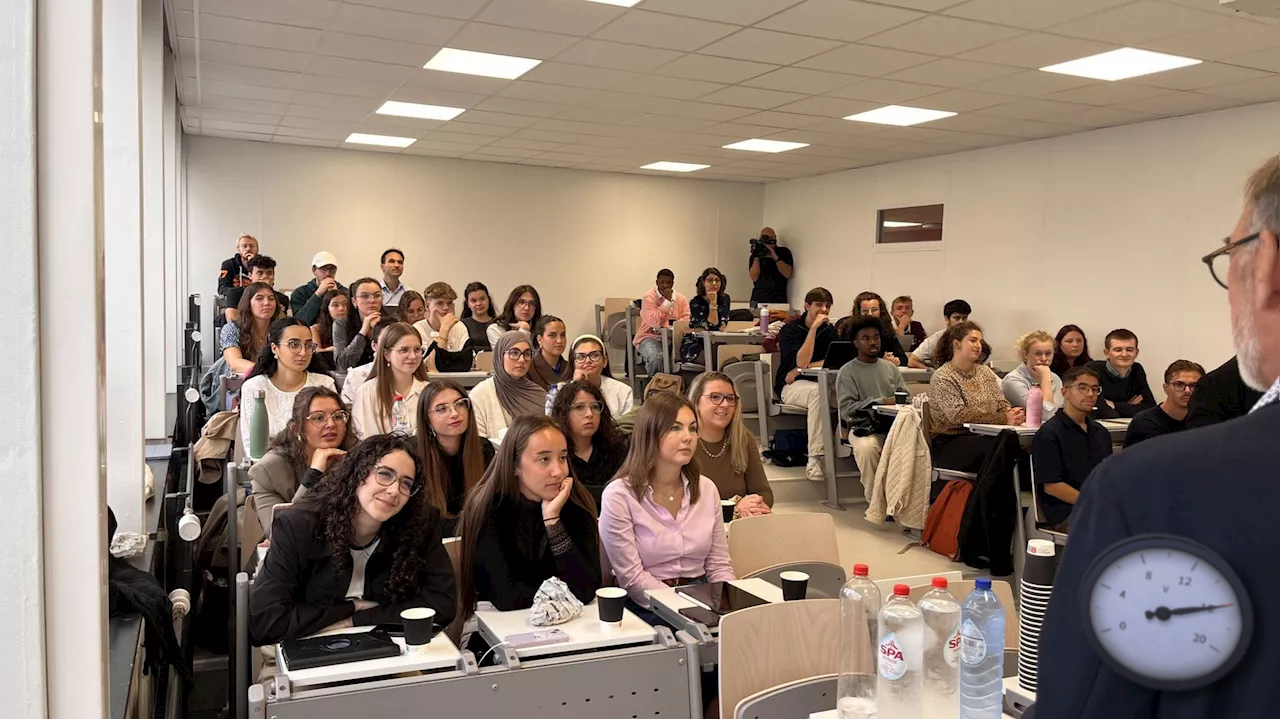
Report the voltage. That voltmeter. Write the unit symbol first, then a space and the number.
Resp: V 16
